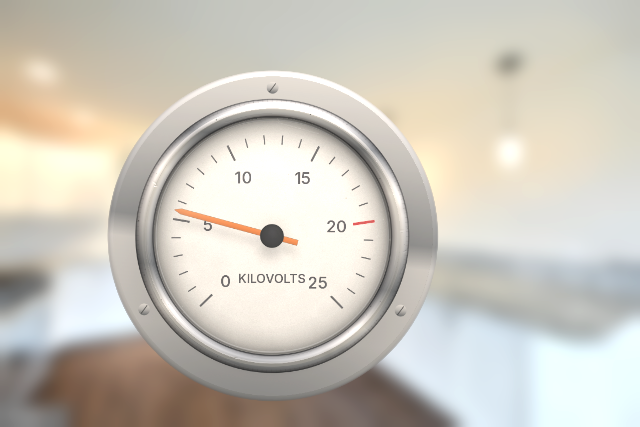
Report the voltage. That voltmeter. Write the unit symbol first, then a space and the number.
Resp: kV 5.5
